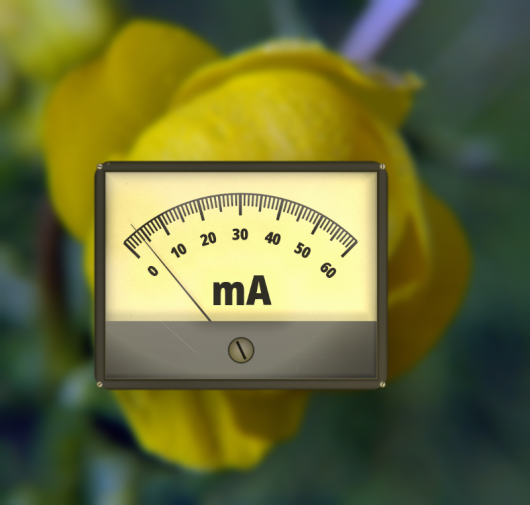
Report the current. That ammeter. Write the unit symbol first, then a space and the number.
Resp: mA 4
